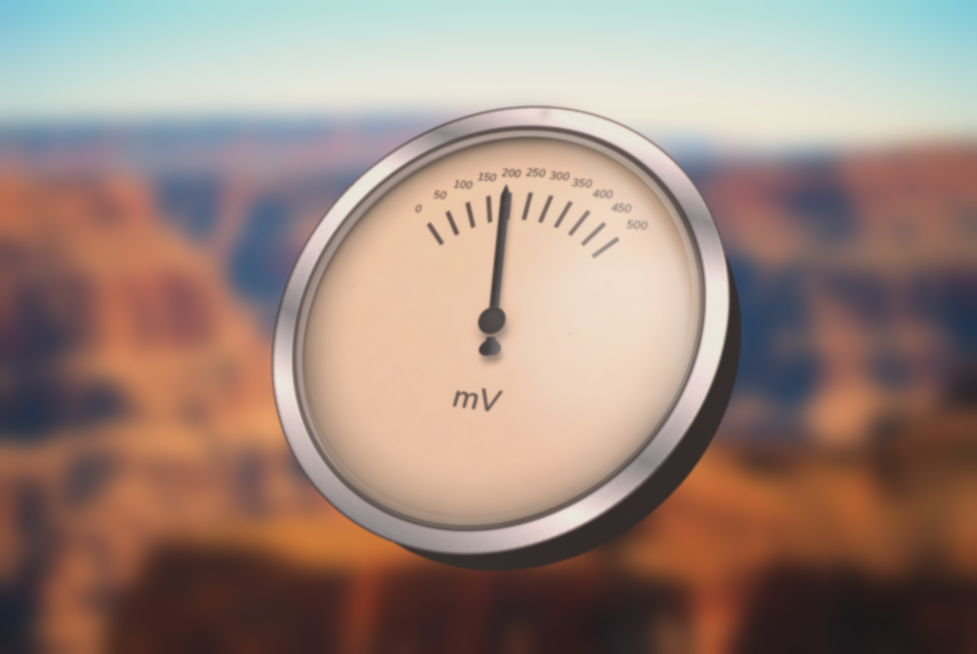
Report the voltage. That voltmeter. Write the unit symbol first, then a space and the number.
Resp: mV 200
